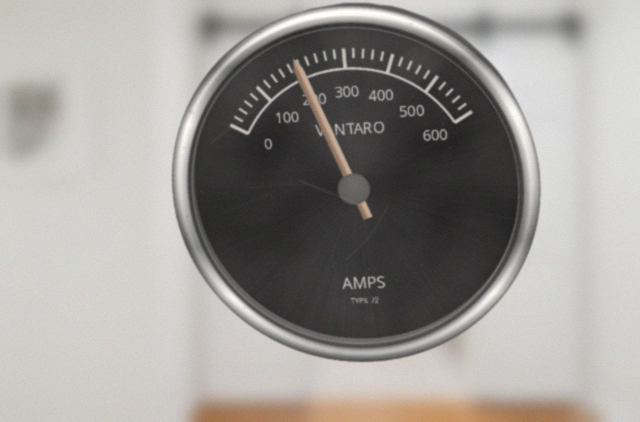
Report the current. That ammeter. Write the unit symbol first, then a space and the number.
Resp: A 200
